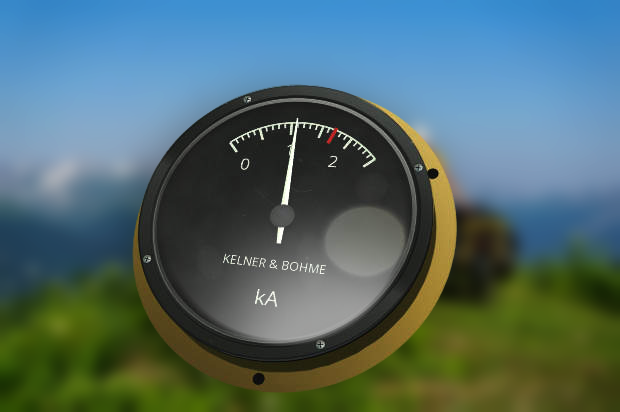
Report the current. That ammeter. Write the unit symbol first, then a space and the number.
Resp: kA 1.1
